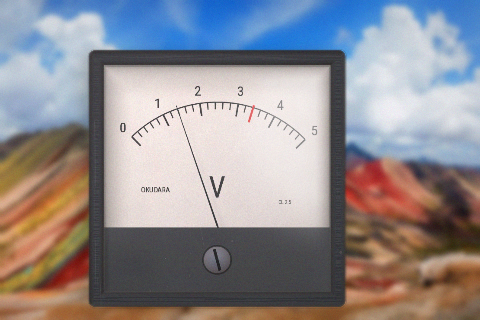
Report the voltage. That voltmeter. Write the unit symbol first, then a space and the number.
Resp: V 1.4
